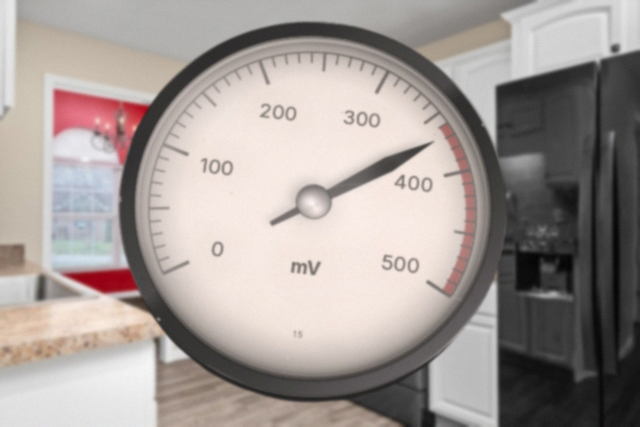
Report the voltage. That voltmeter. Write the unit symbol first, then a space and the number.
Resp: mV 370
